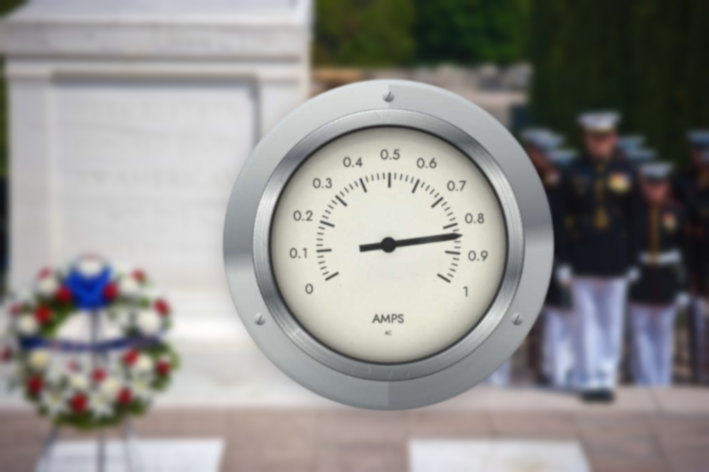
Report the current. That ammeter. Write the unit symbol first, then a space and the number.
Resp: A 0.84
